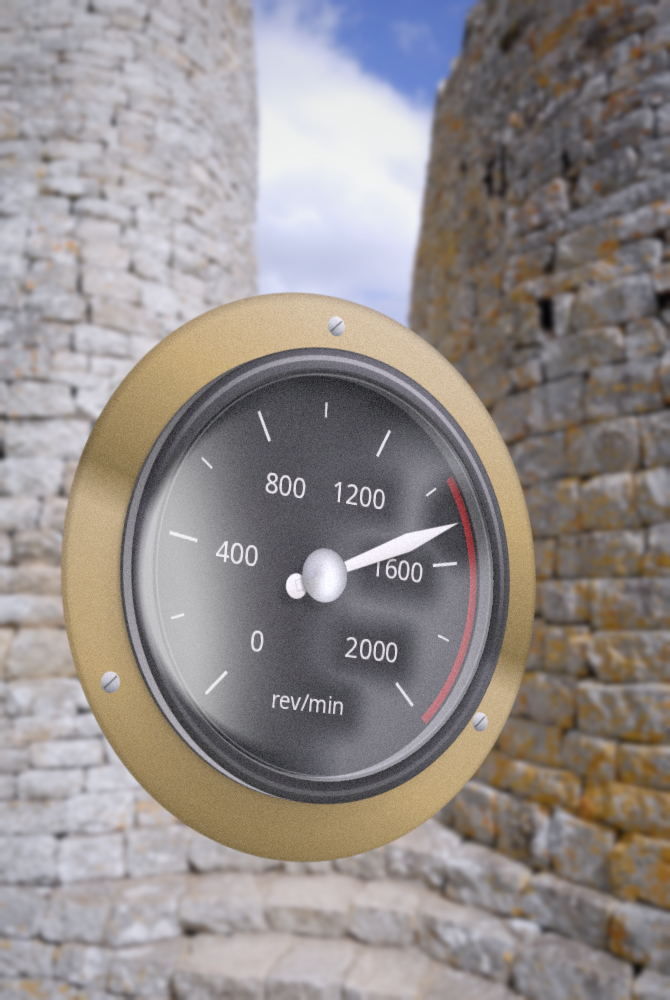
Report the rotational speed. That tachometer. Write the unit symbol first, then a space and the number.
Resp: rpm 1500
